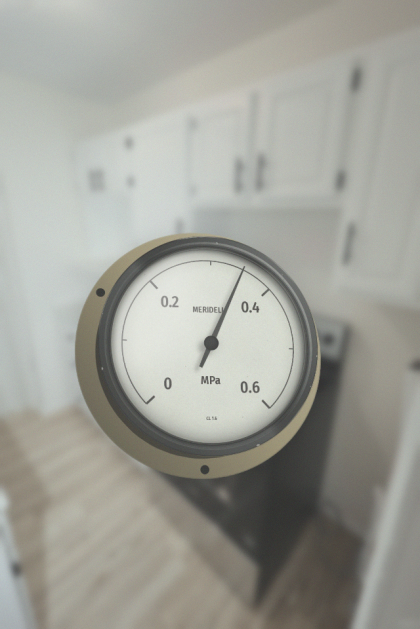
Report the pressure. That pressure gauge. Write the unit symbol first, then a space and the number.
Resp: MPa 0.35
